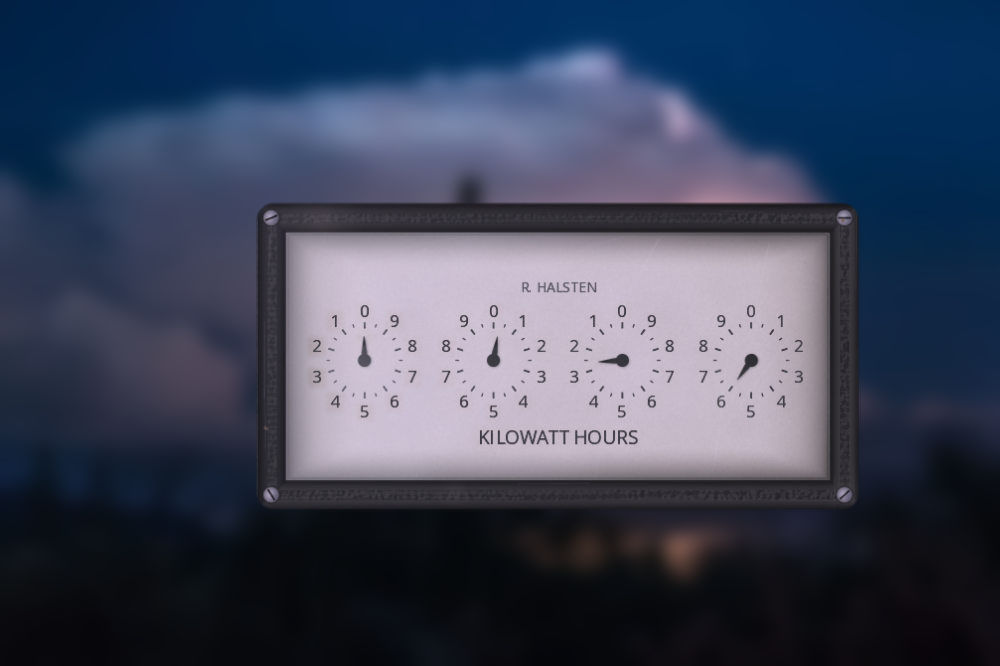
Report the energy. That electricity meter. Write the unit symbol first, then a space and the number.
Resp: kWh 26
